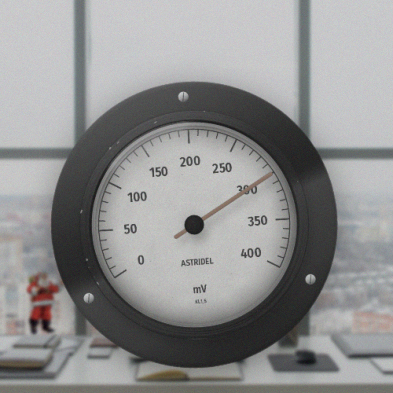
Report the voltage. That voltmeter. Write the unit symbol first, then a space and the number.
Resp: mV 300
